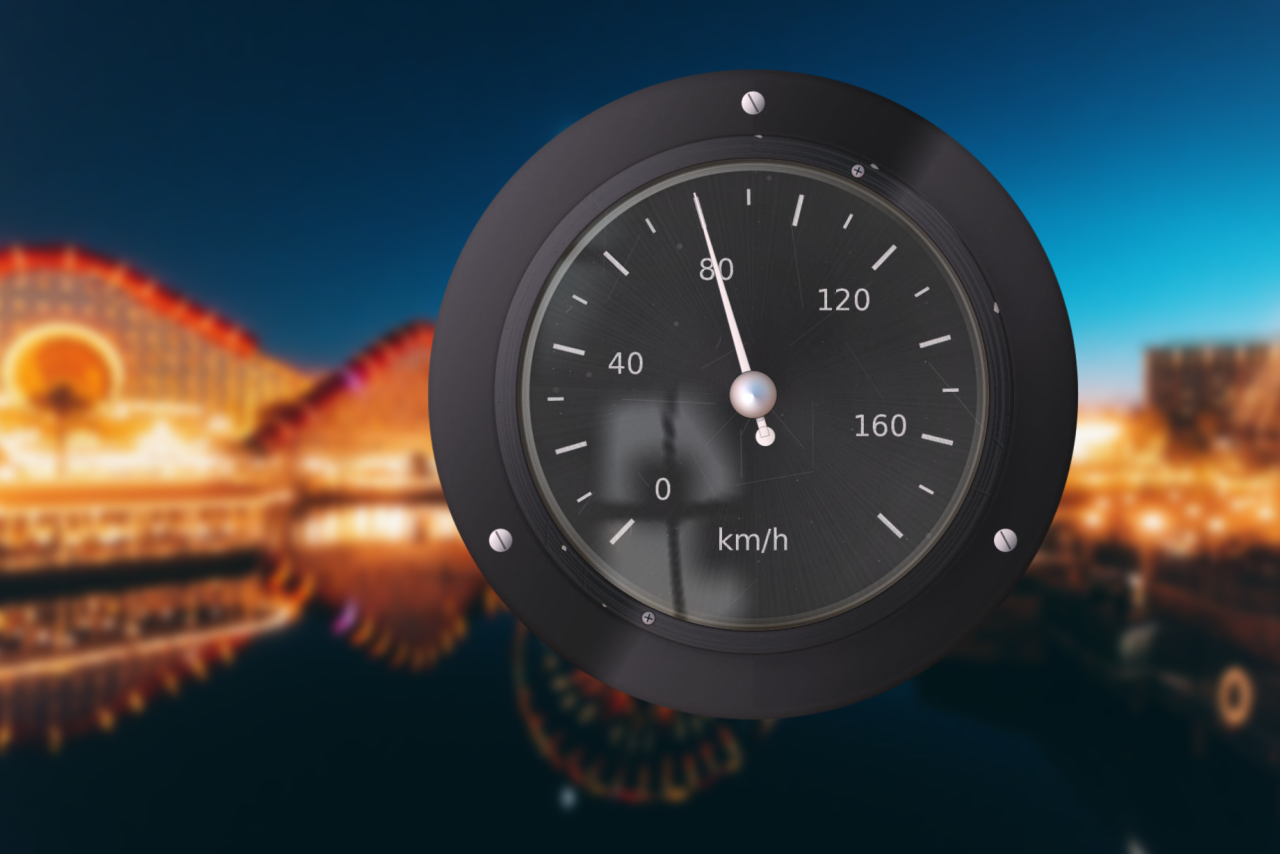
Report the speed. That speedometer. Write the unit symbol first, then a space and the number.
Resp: km/h 80
